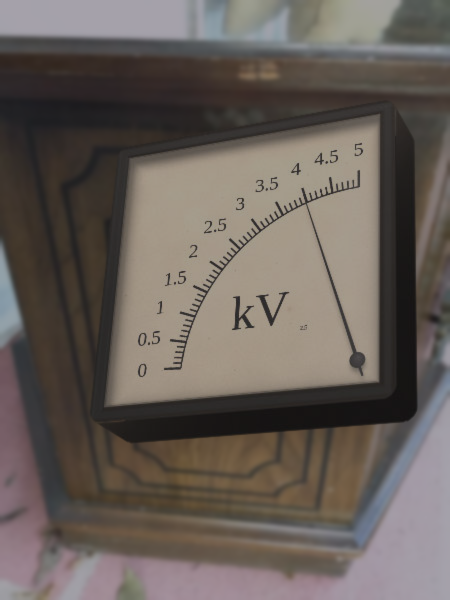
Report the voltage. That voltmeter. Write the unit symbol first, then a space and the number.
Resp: kV 4
